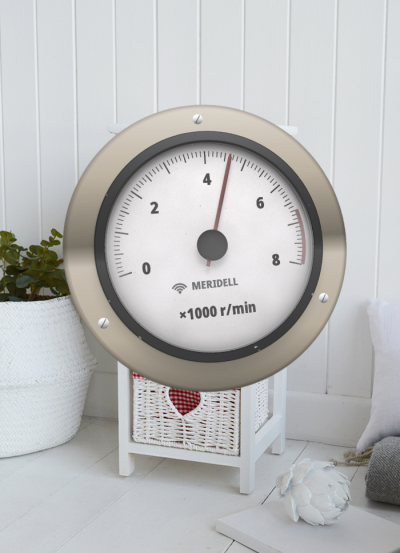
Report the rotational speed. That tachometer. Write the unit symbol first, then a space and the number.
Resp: rpm 4600
